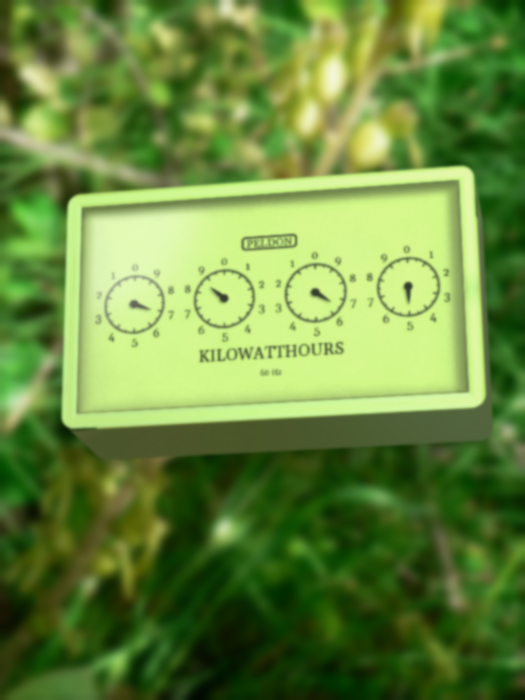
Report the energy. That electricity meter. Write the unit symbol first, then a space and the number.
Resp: kWh 6865
